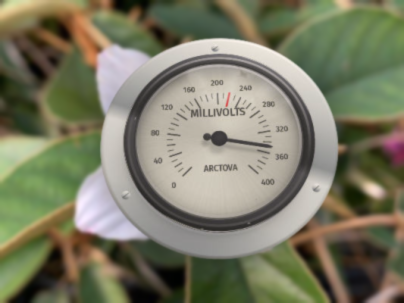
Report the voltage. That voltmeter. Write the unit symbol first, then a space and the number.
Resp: mV 350
